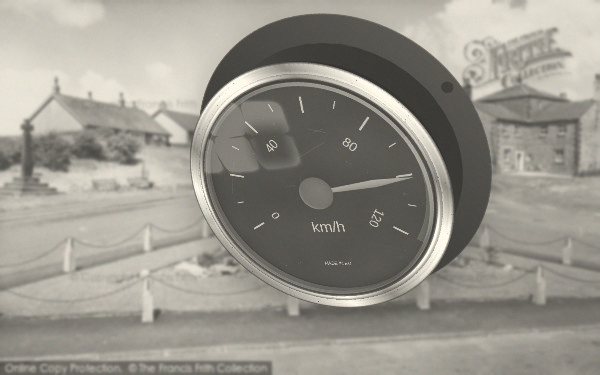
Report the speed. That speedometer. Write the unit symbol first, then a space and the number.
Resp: km/h 100
